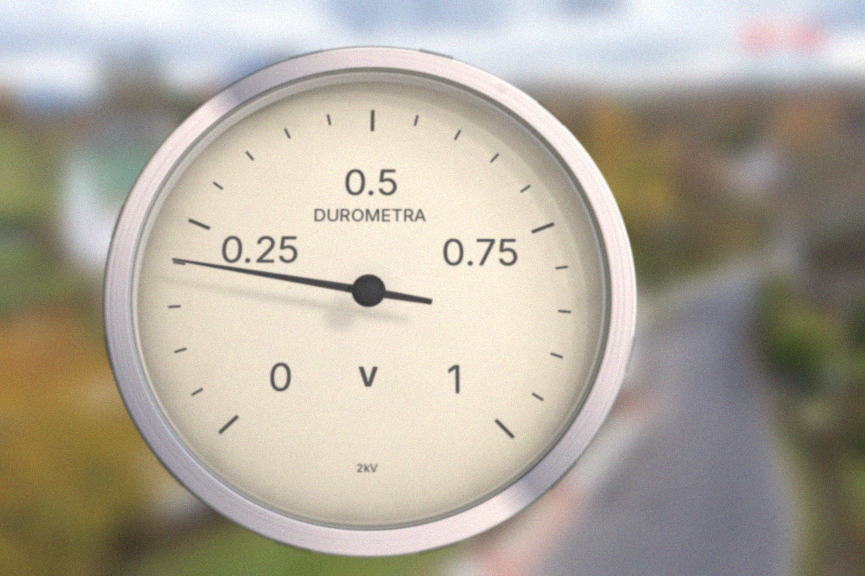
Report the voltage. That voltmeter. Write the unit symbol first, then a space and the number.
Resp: V 0.2
